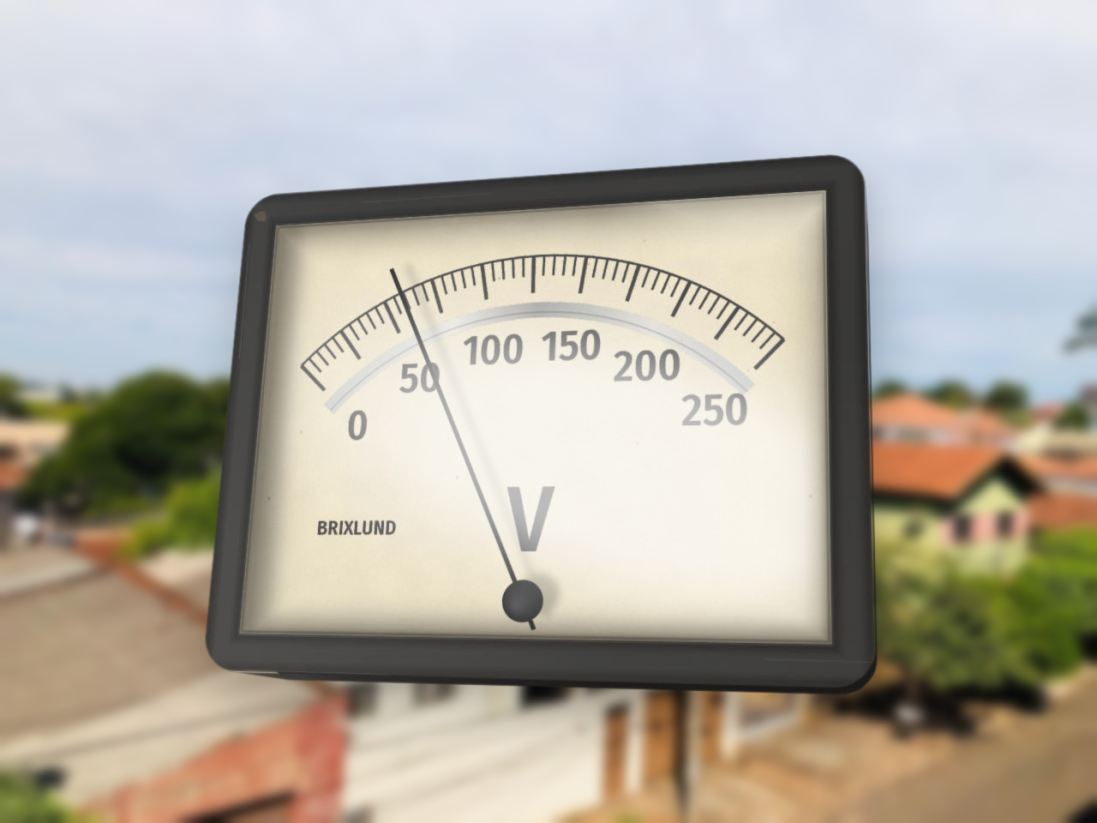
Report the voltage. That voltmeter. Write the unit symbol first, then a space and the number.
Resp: V 60
